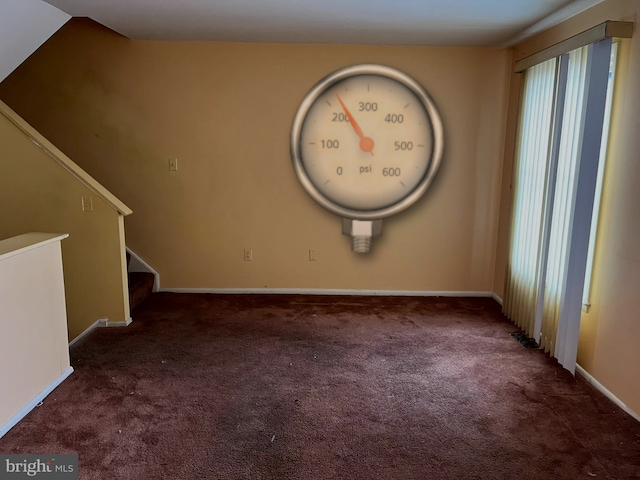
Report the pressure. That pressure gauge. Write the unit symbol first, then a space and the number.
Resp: psi 225
